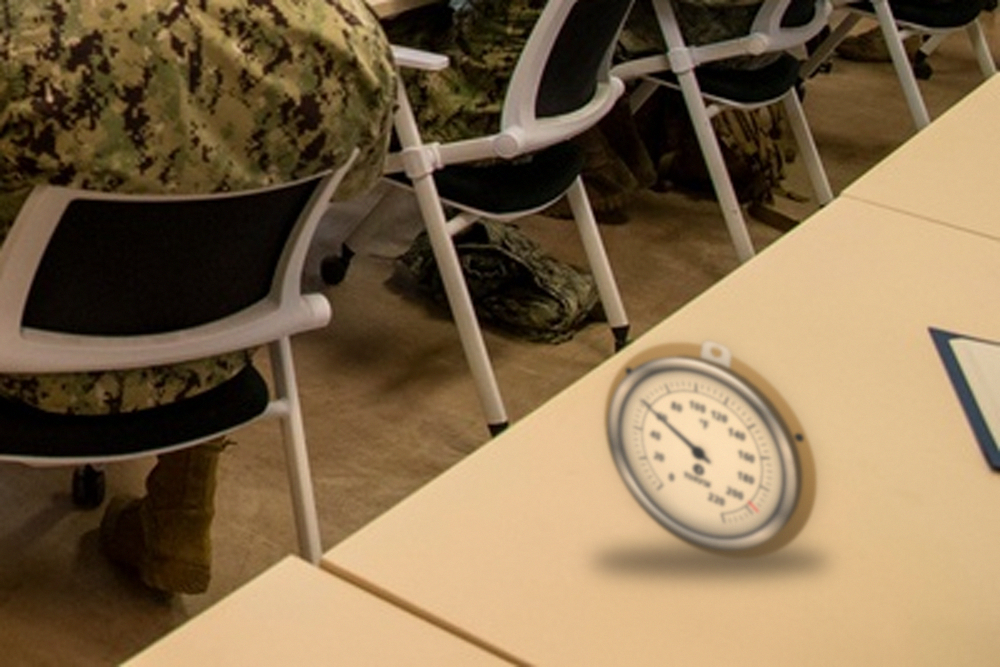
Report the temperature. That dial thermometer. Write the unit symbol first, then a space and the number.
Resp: °F 60
